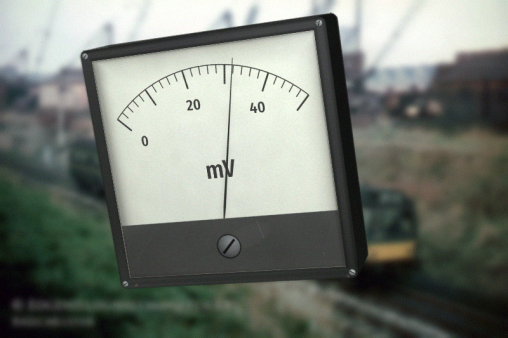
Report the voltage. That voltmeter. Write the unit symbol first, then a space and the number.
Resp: mV 32
